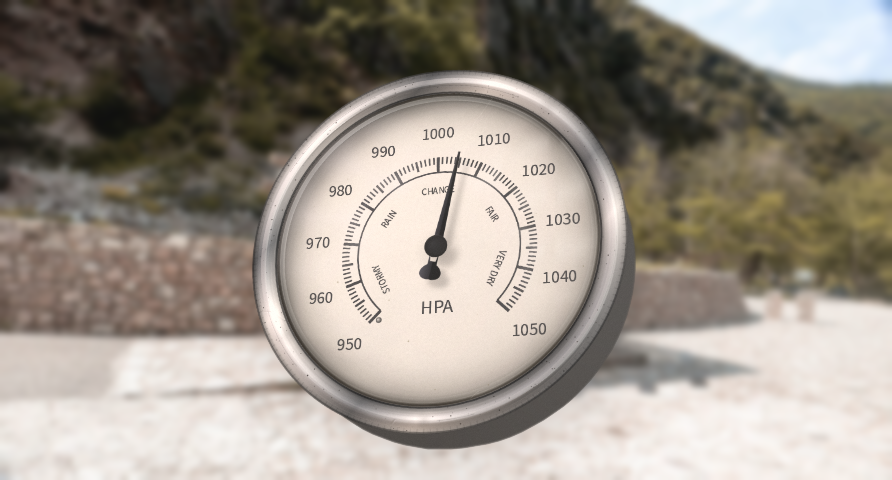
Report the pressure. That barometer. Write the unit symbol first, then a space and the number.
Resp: hPa 1005
